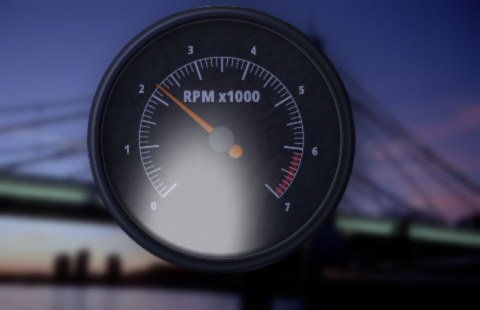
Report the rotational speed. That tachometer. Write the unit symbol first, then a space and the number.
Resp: rpm 2200
